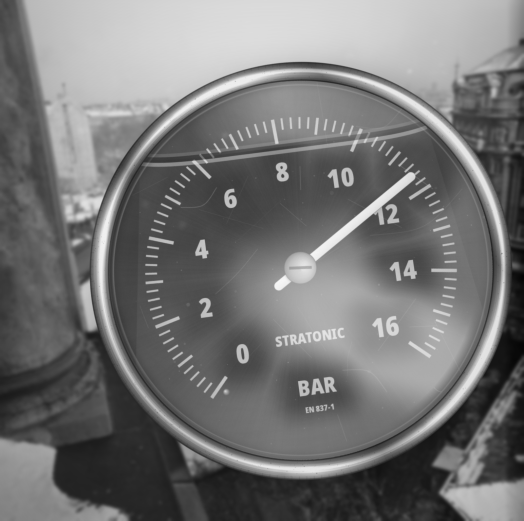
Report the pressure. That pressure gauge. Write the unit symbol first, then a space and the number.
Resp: bar 11.6
